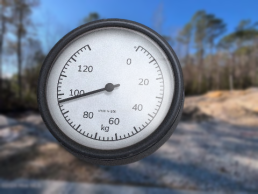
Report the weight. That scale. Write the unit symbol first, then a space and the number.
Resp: kg 96
